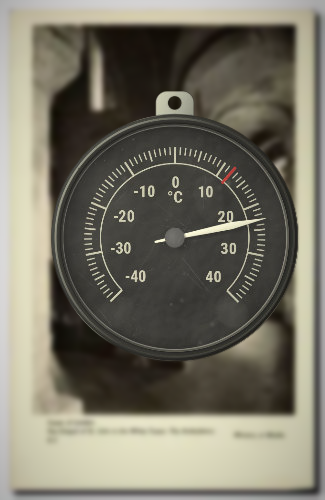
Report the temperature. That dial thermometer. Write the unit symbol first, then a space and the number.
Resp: °C 23
